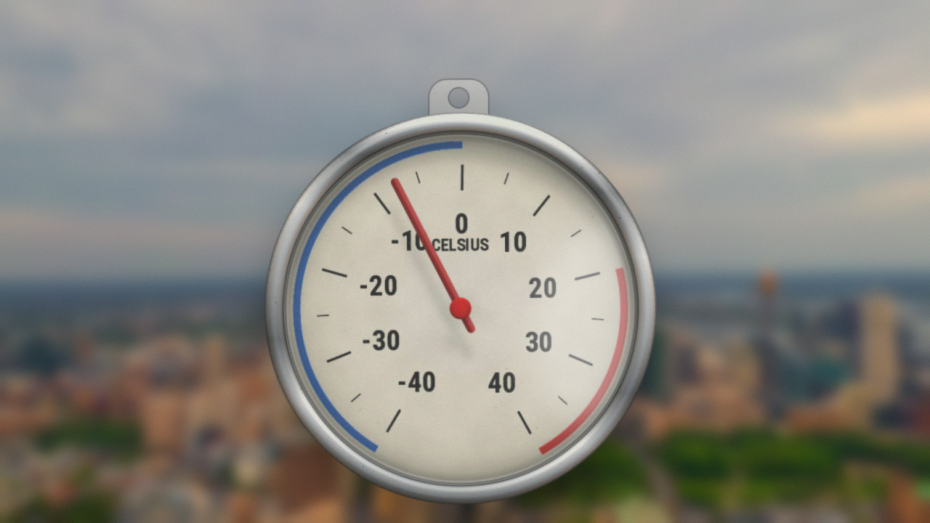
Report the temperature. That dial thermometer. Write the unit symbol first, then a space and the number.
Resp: °C -7.5
